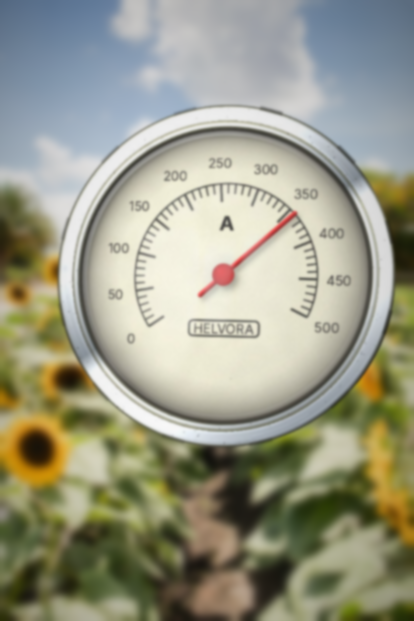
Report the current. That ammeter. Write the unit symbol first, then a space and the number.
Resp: A 360
